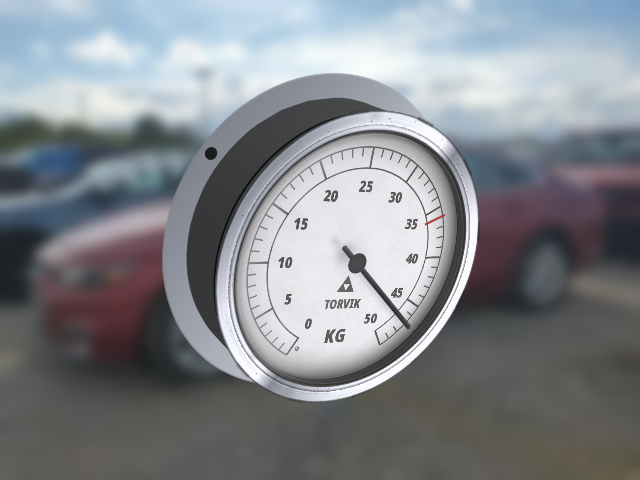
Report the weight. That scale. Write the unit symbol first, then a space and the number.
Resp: kg 47
